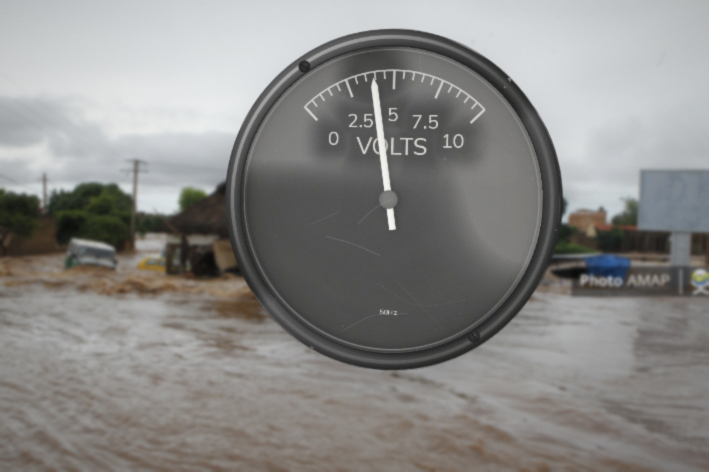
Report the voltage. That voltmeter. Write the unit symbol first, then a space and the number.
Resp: V 4
